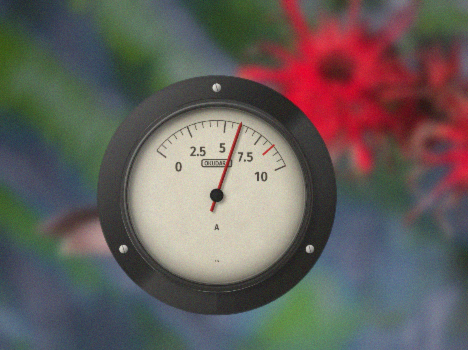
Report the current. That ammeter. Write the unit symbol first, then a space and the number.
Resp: A 6
